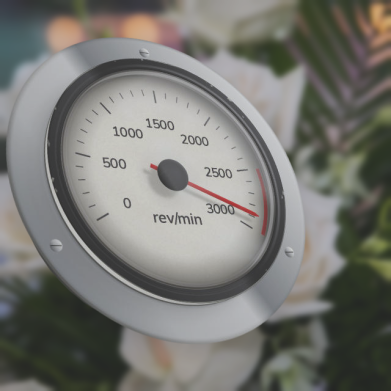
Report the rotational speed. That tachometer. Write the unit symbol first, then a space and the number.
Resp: rpm 2900
